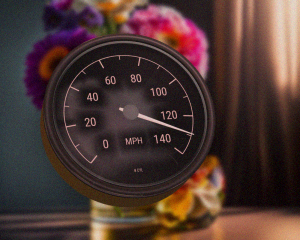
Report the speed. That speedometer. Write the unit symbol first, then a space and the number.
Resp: mph 130
